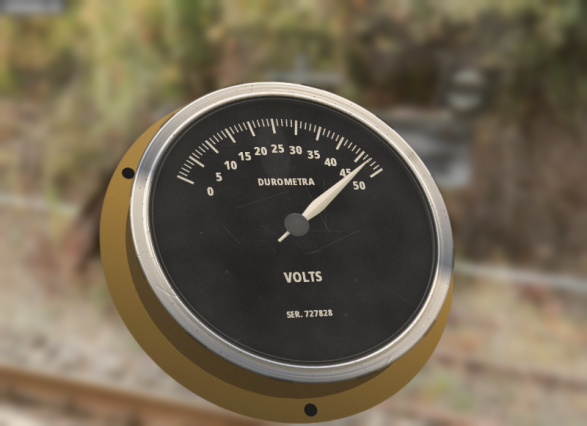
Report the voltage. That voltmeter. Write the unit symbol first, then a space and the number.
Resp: V 47
